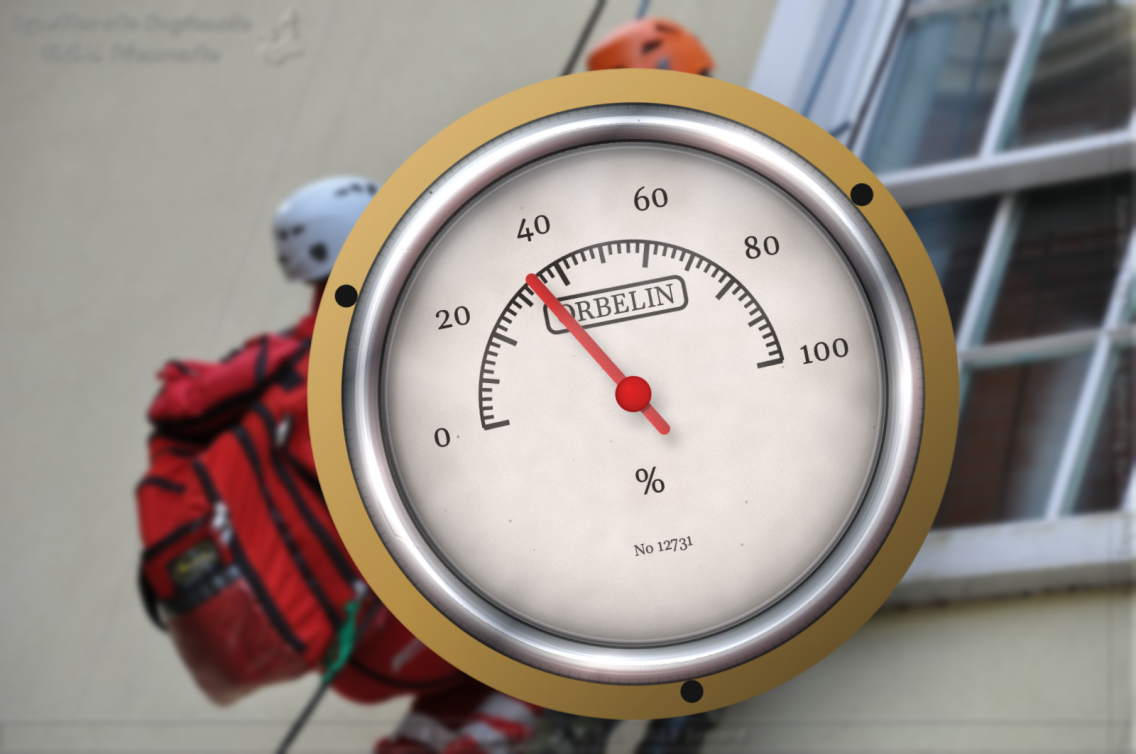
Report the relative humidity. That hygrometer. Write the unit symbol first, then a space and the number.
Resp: % 34
